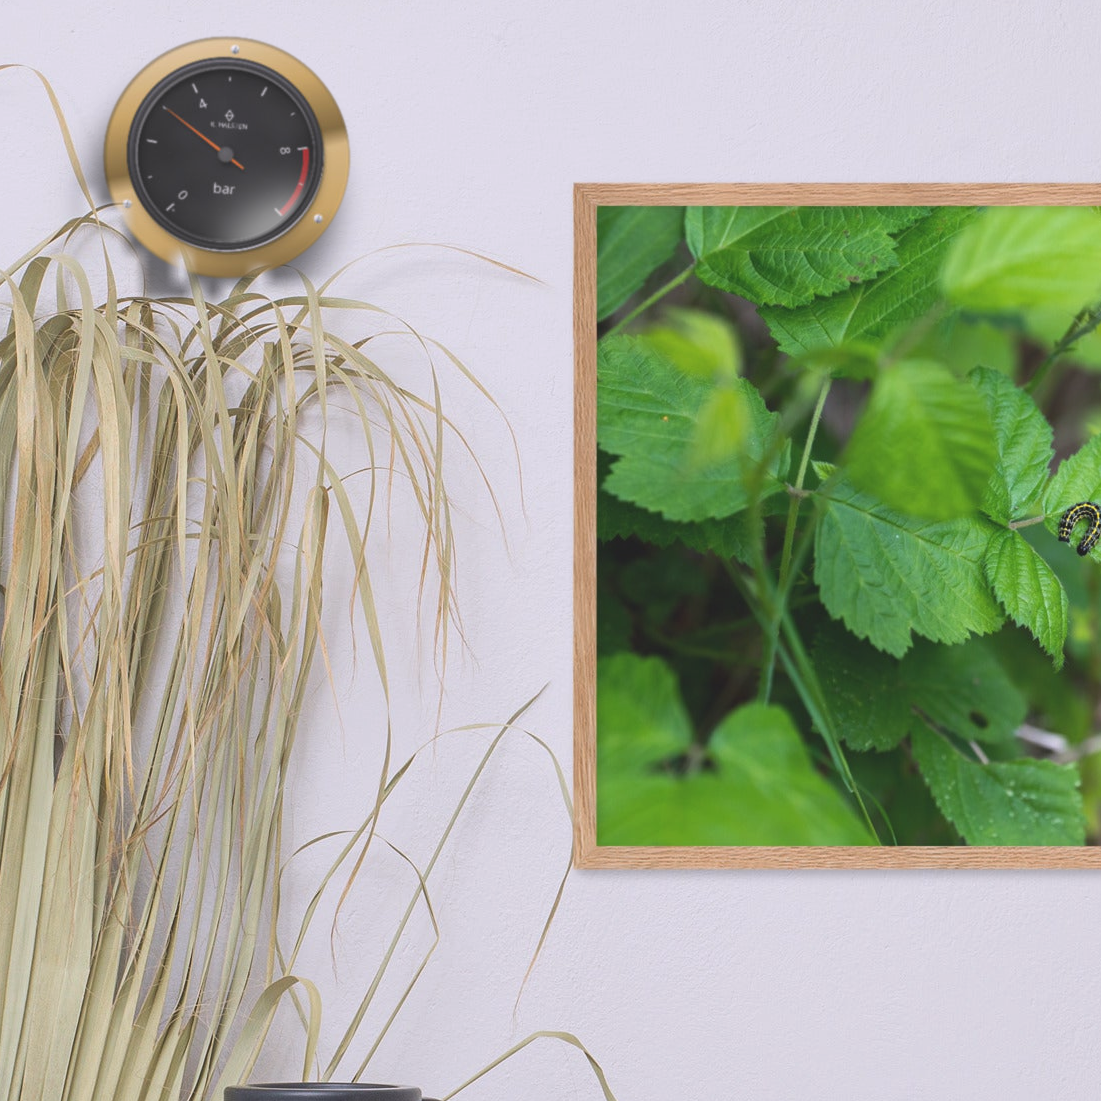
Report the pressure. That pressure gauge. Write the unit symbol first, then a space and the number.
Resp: bar 3
